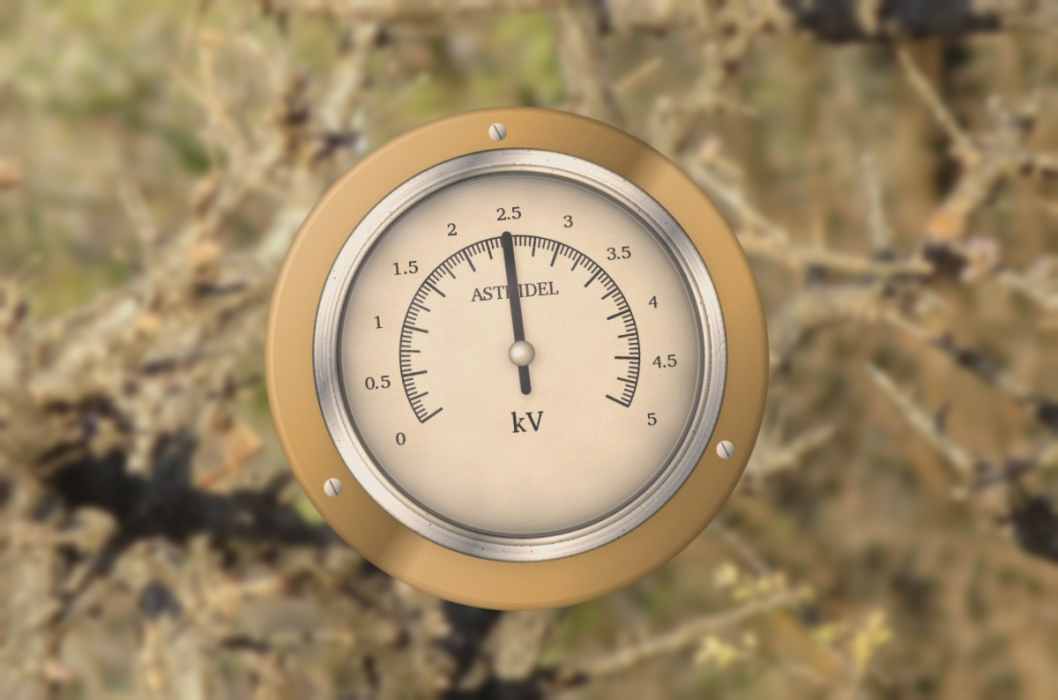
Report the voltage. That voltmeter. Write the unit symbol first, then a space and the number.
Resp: kV 2.45
